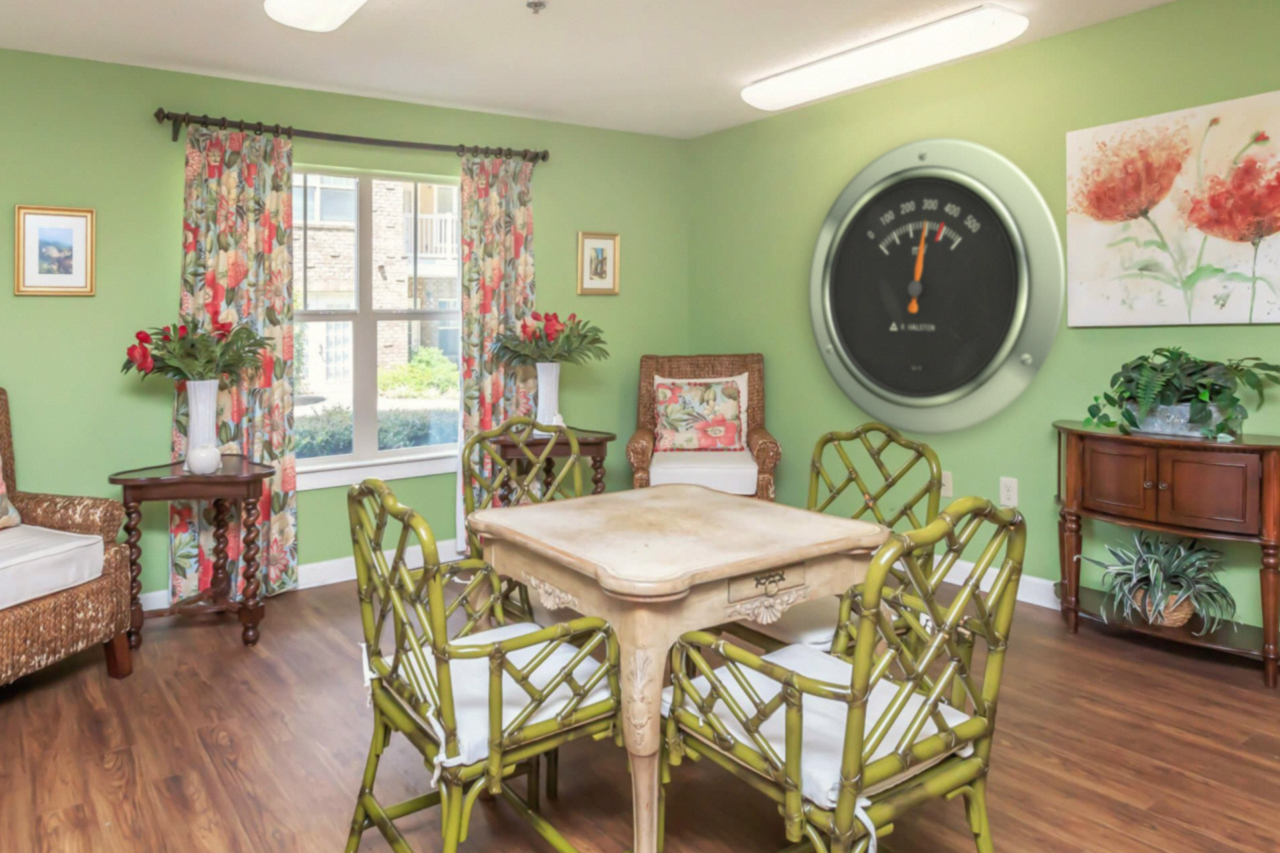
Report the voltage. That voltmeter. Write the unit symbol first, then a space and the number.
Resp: mV 300
